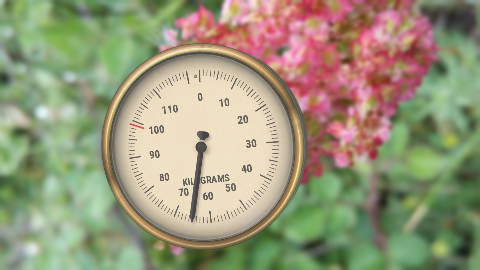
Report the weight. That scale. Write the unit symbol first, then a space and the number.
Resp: kg 65
